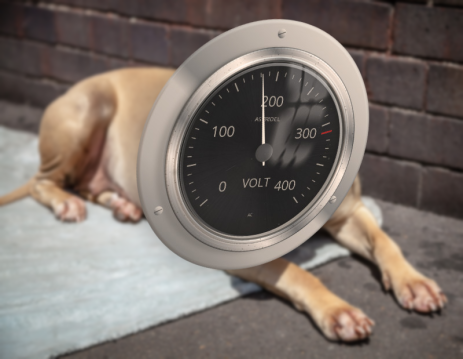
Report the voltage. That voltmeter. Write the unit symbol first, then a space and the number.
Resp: V 180
